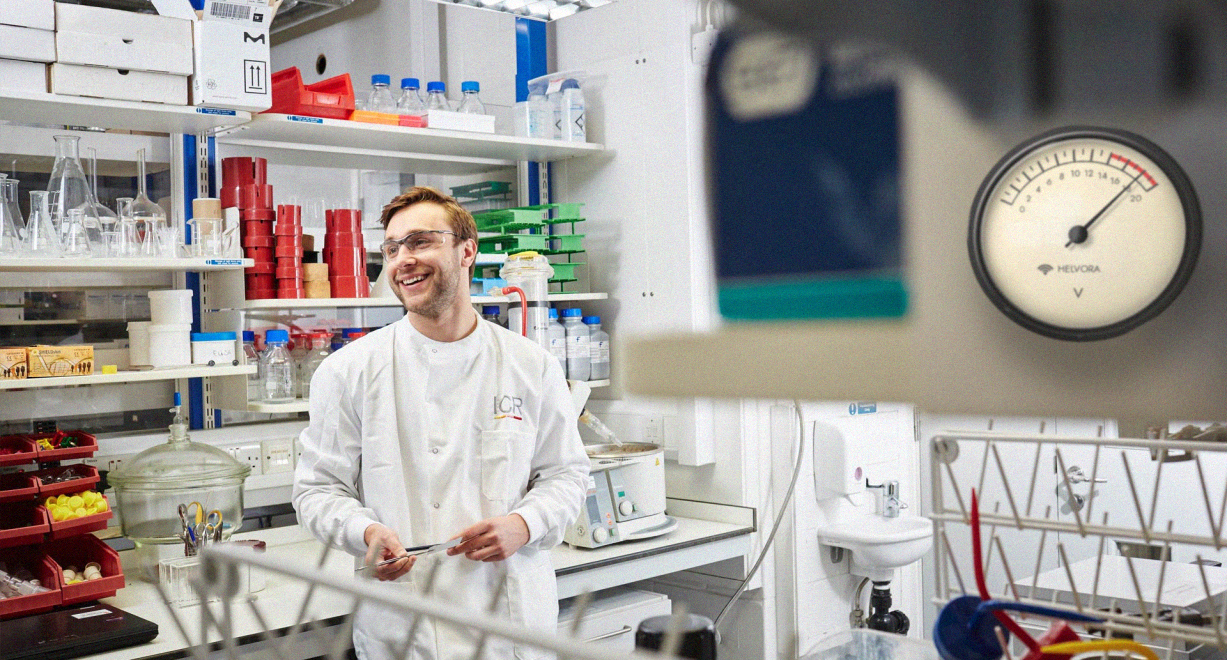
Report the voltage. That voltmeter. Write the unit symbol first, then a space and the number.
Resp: V 18
